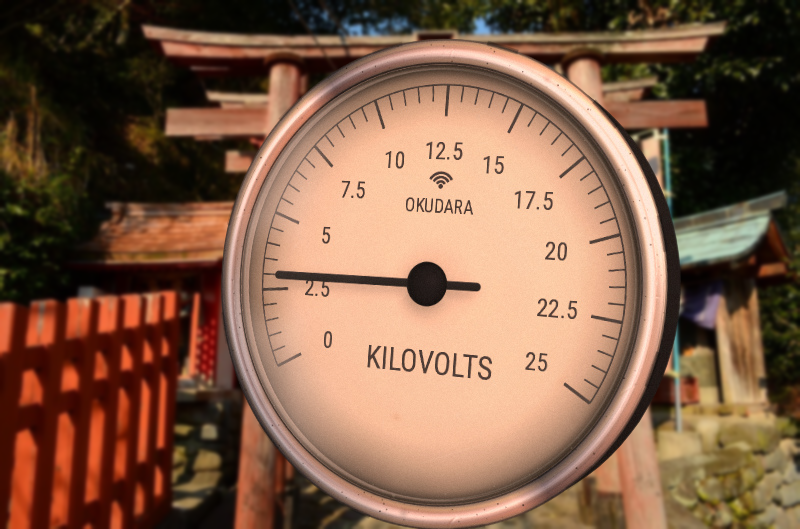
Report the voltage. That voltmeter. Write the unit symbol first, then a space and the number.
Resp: kV 3
